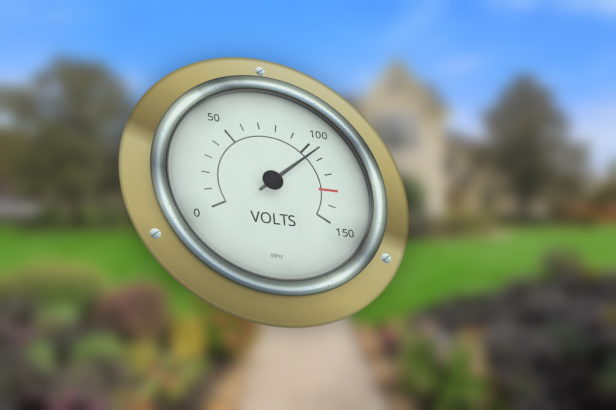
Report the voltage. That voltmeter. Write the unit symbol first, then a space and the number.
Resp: V 105
